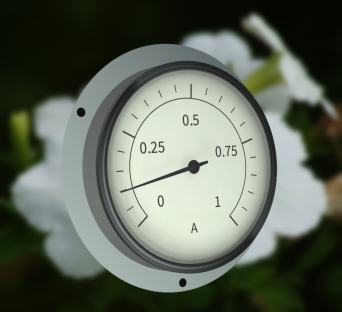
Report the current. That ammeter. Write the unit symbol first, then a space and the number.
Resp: A 0.1
